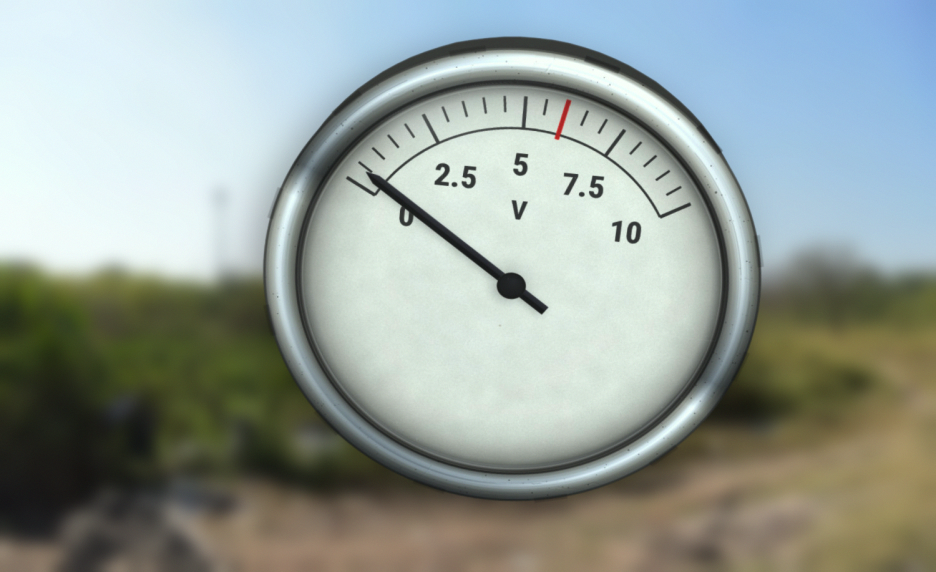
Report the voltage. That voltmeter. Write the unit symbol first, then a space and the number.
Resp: V 0.5
